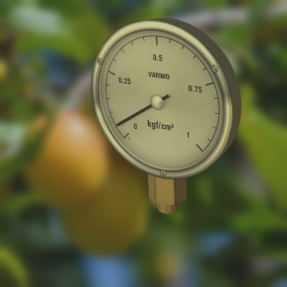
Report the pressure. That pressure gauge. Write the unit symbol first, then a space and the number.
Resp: kg/cm² 0.05
